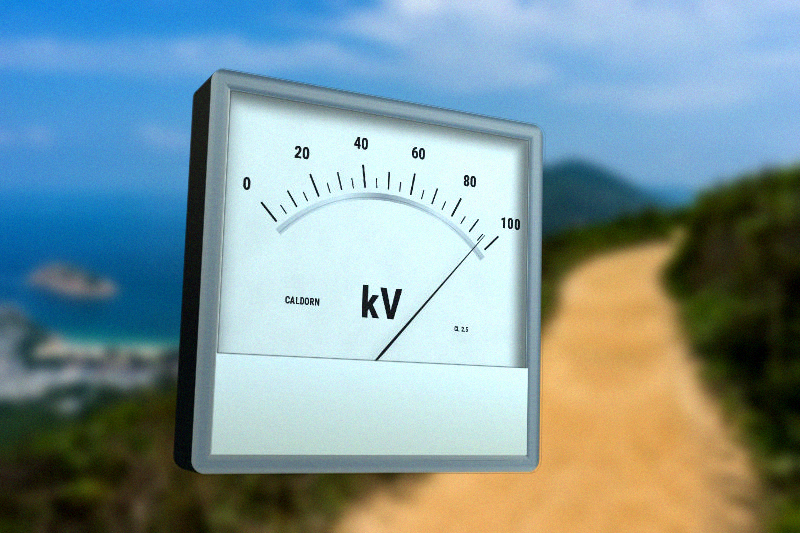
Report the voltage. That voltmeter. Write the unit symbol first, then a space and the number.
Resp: kV 95
